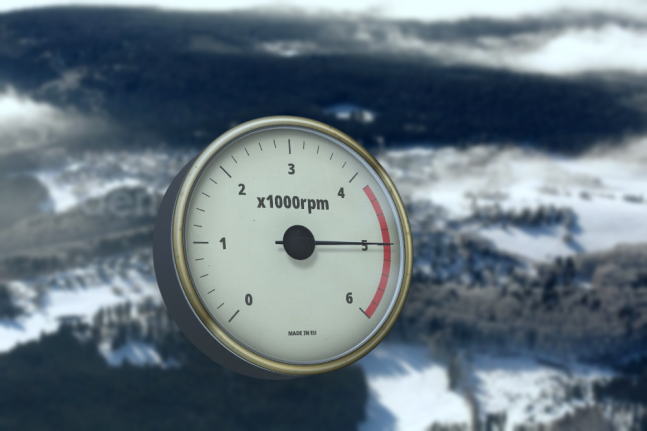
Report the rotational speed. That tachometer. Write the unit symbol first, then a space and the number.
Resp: rpm 5000
